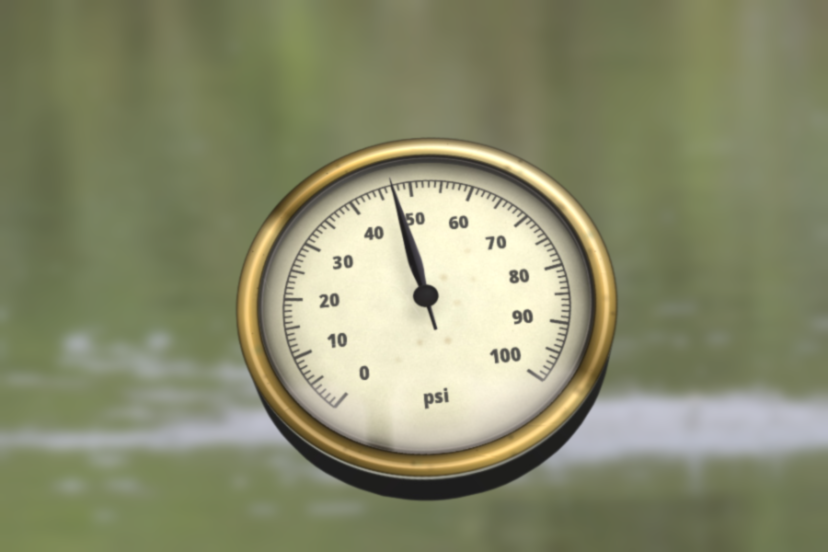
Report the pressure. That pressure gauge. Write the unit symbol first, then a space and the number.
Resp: psi 47
